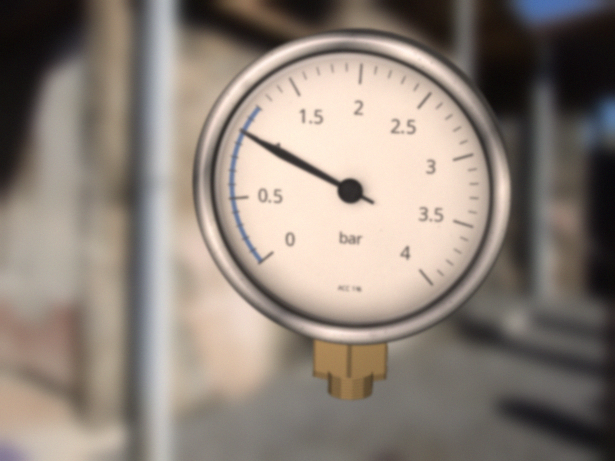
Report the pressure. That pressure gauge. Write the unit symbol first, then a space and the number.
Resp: bar 1
